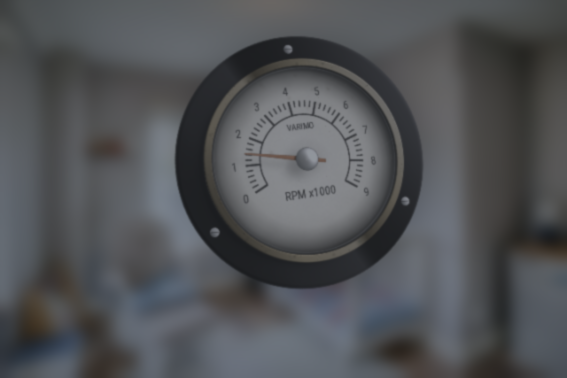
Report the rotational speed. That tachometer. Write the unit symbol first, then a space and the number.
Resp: rpm 1400
